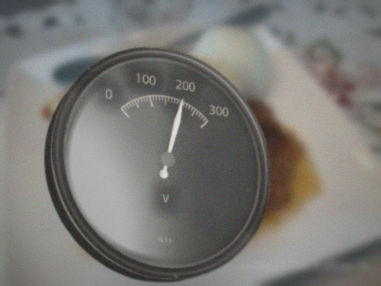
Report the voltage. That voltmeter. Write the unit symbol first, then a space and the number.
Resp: V 200
